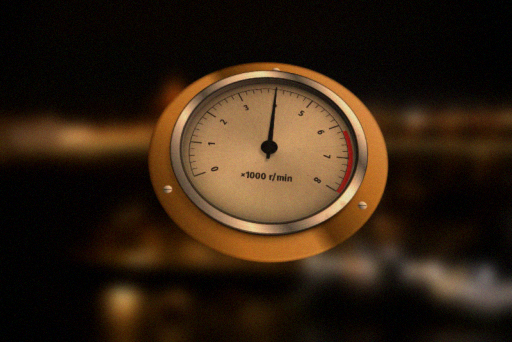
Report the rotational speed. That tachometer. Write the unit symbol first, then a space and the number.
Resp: rpm 4000
